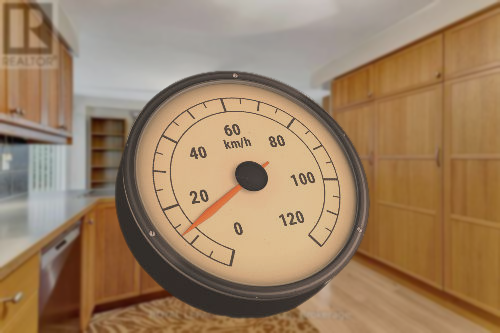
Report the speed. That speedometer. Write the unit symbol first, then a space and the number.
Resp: km/h 12.5
